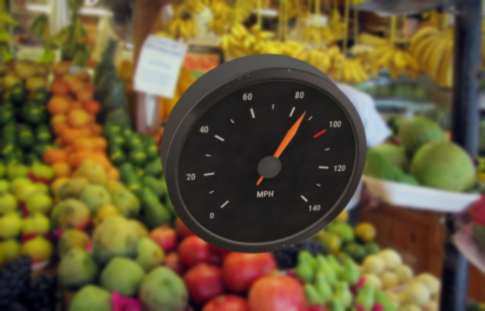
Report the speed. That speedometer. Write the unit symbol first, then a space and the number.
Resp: mph 85
